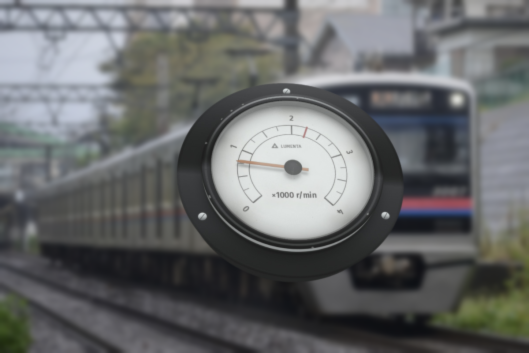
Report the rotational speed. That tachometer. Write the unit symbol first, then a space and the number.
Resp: rpm 750
